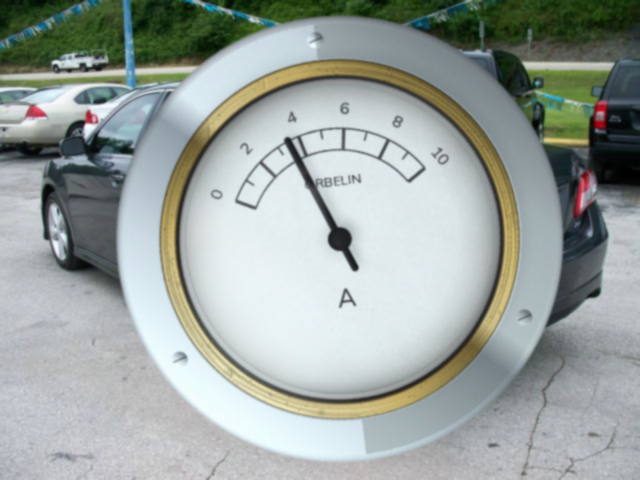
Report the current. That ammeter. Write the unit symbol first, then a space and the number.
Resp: A 3.5
